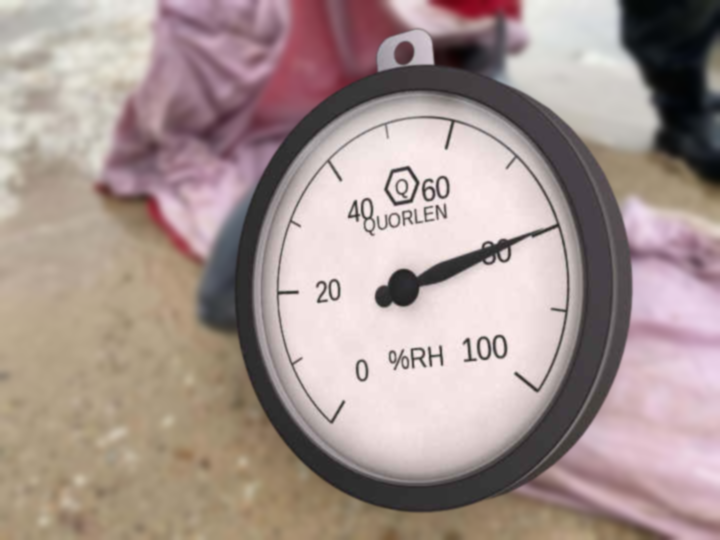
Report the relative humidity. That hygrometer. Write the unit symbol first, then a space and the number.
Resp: % 80
